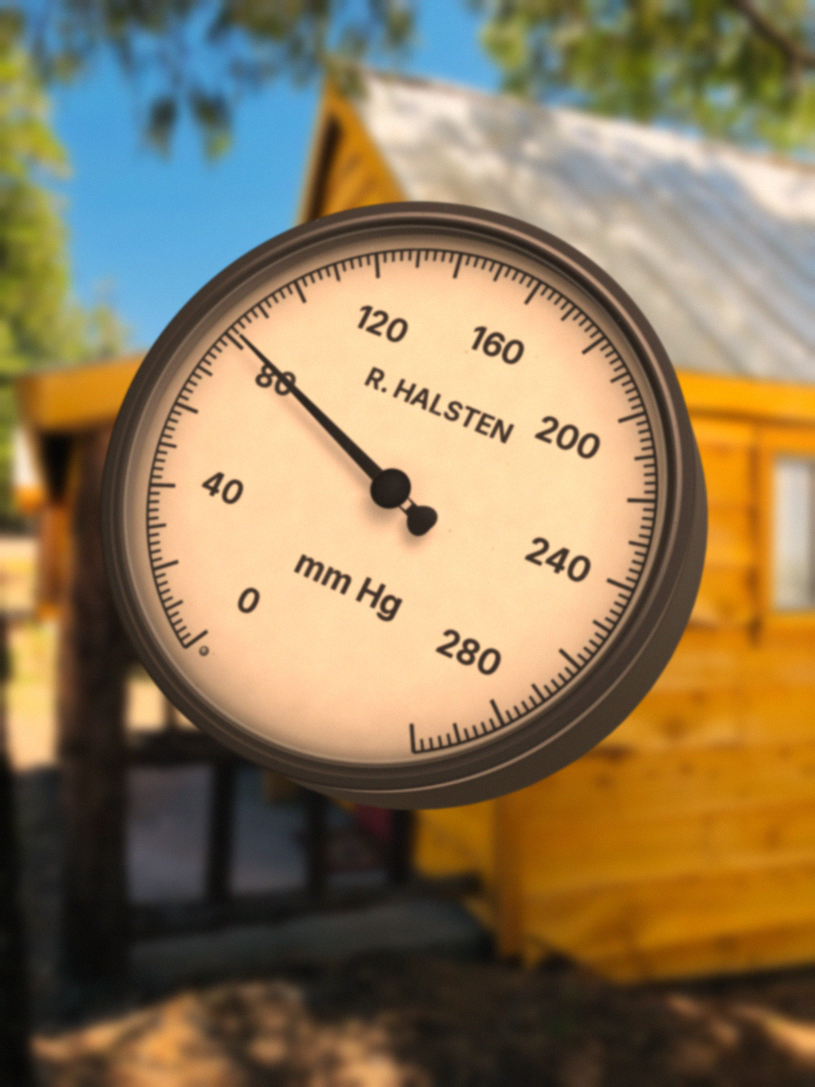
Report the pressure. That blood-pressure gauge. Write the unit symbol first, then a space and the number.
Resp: mmHg 82
